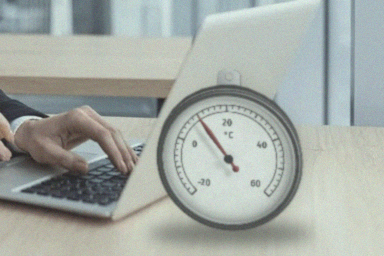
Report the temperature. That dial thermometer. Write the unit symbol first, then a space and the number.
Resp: °C 10
